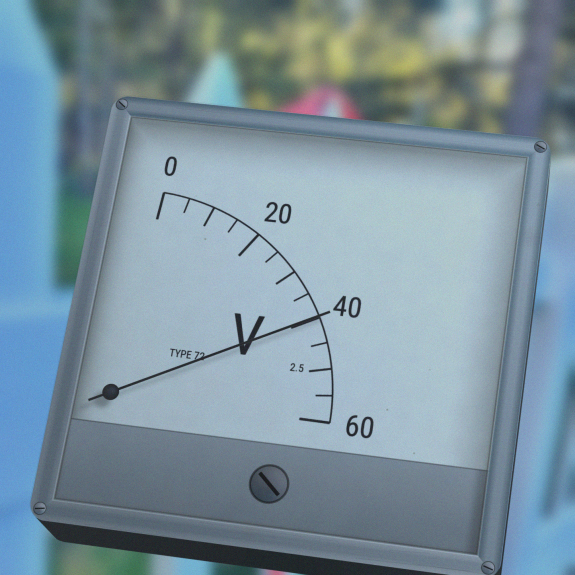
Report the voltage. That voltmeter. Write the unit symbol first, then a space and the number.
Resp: V 40
